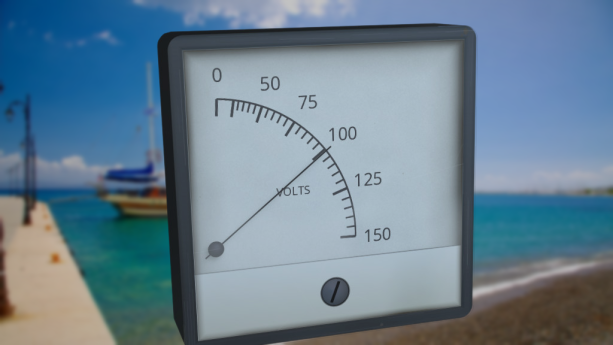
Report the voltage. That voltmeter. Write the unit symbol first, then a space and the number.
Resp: V 100
